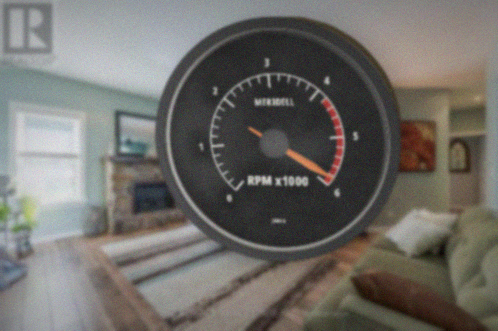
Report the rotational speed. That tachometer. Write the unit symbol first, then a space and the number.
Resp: rpm 5800
